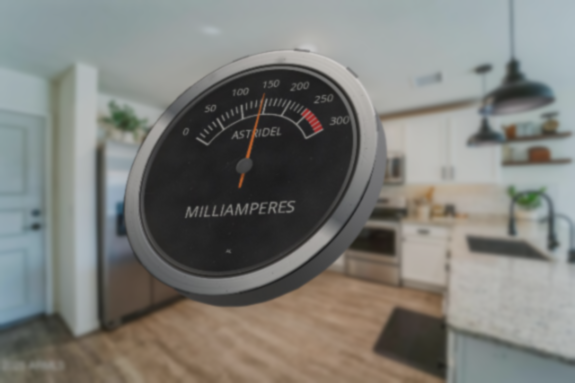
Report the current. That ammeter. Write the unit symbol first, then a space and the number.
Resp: mA 150
